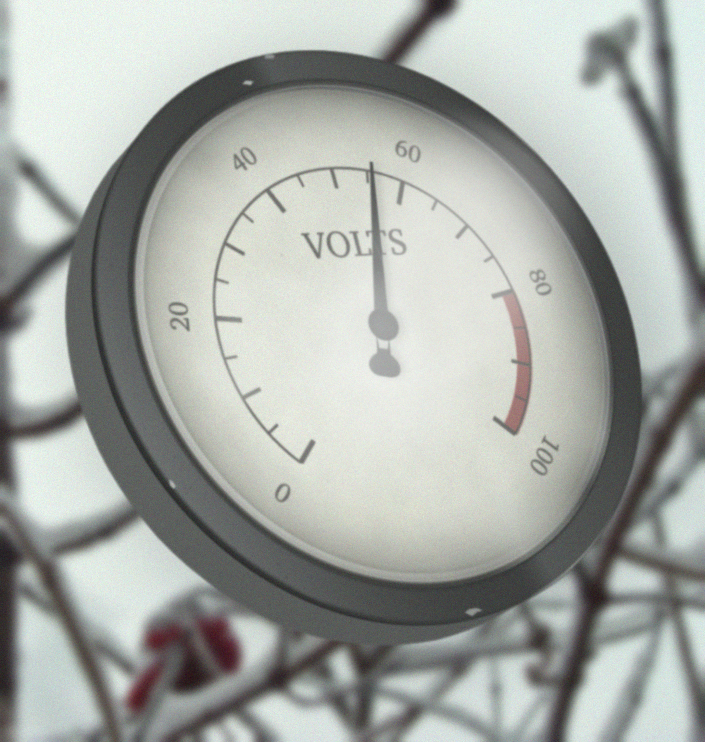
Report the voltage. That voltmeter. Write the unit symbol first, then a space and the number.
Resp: V 55
